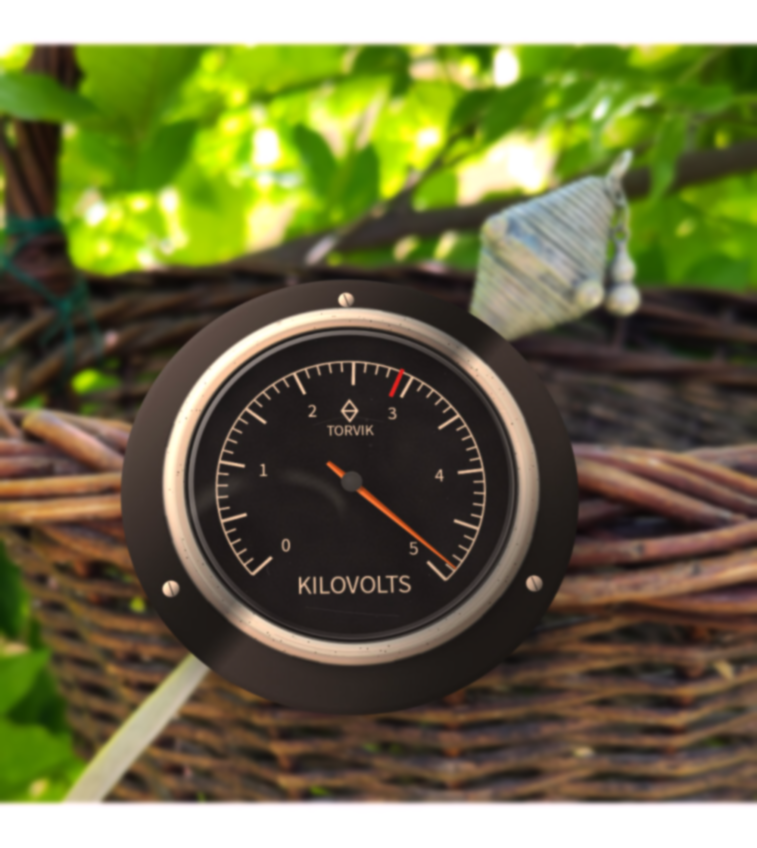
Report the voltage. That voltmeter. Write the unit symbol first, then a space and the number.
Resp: kV 4.9
